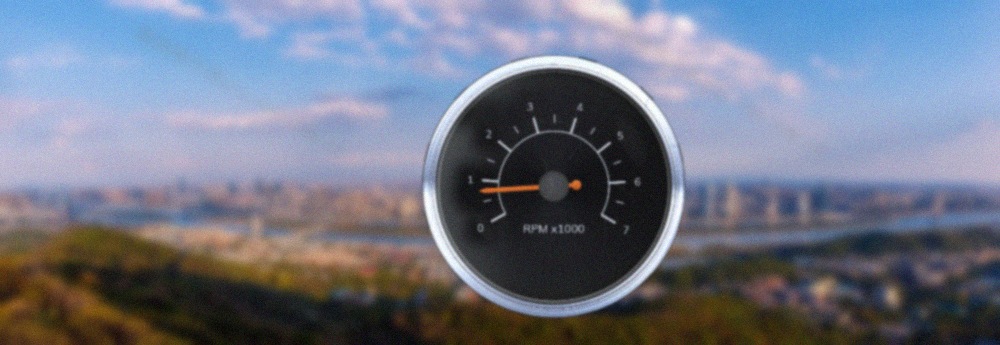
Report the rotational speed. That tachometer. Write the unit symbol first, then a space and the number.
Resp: rpm 750
